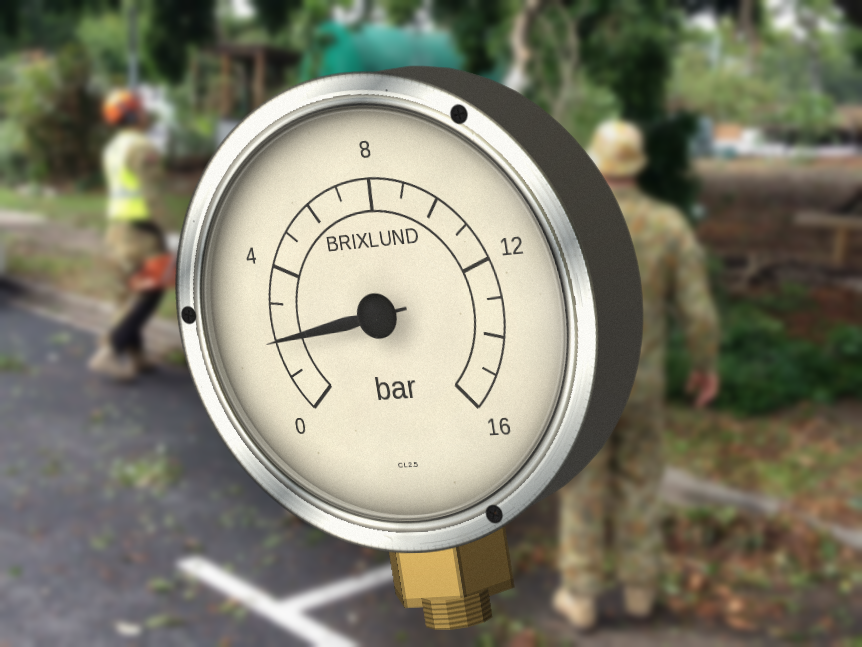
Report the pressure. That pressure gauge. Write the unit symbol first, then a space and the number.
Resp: bar 2
